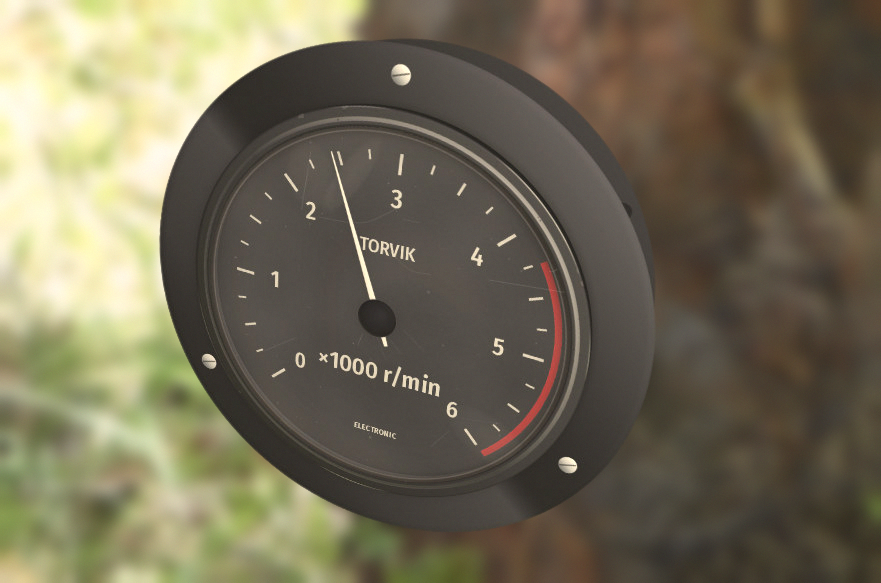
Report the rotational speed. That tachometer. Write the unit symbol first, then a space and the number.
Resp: rpm 2500
